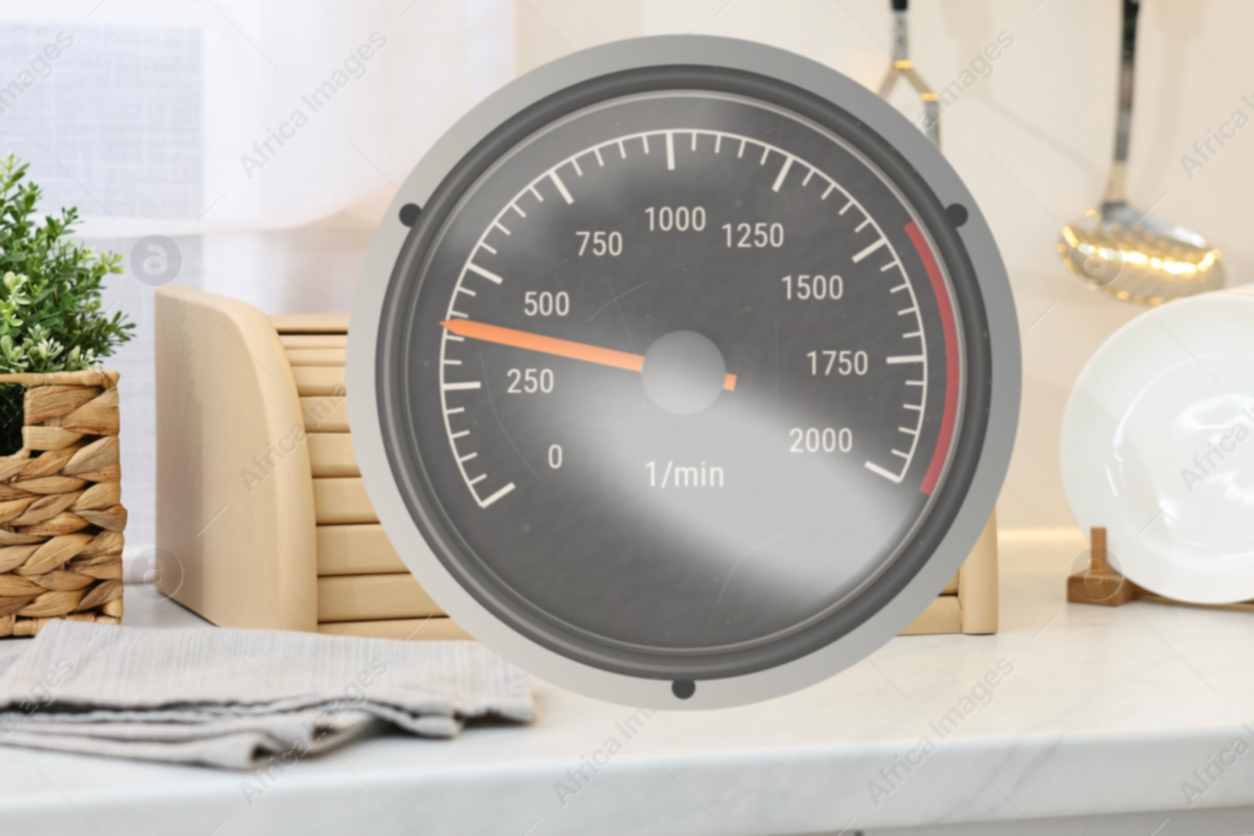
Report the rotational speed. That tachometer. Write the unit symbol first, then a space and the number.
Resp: rpm 375
